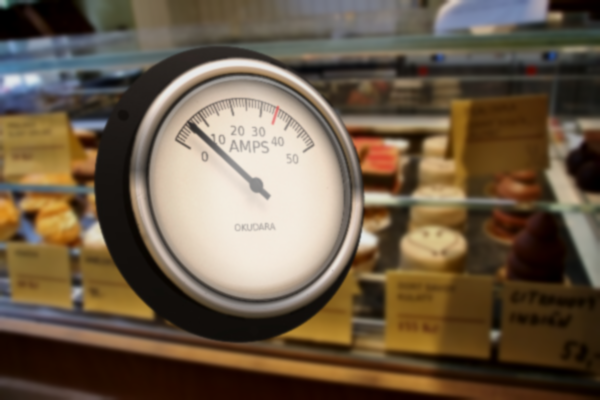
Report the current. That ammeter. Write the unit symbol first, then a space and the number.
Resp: A 5
